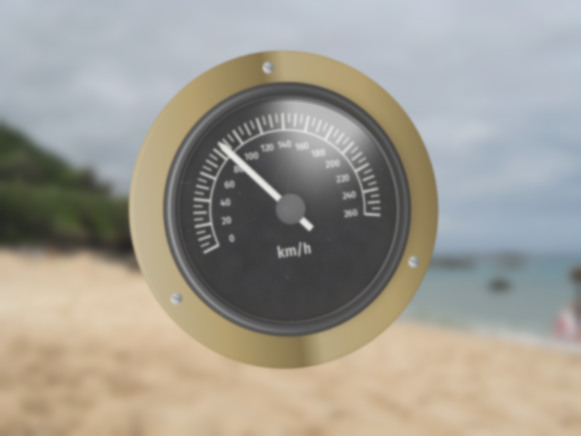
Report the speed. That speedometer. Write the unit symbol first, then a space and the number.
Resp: km/h 85
